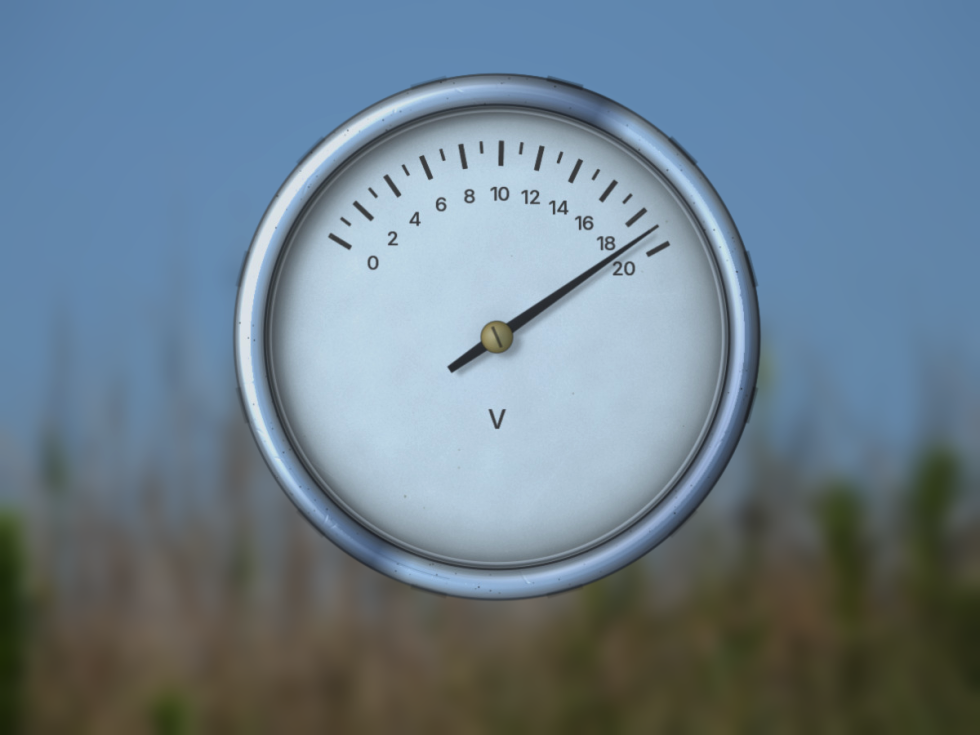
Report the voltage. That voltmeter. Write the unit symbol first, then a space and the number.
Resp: V 19
